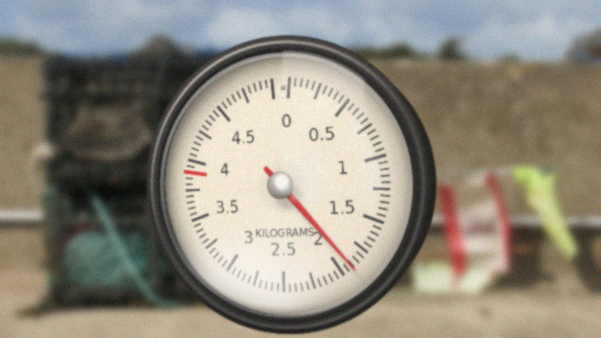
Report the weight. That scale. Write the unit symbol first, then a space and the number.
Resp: kg 1.9
